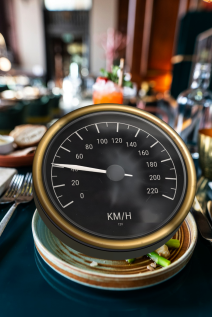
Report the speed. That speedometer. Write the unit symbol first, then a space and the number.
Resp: km/h 40
